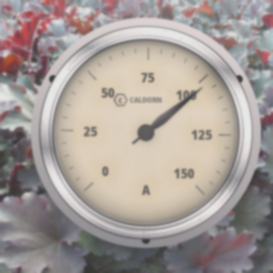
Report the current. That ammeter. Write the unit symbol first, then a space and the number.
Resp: A 102.5
